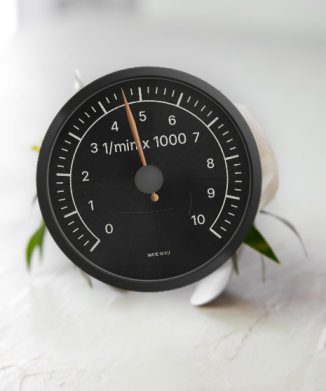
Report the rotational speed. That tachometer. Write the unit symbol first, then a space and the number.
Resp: rpm 4600
